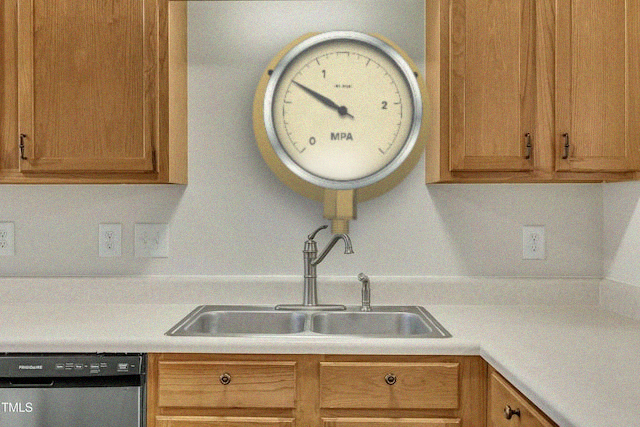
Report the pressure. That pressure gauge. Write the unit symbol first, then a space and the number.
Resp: MPa 0.7
